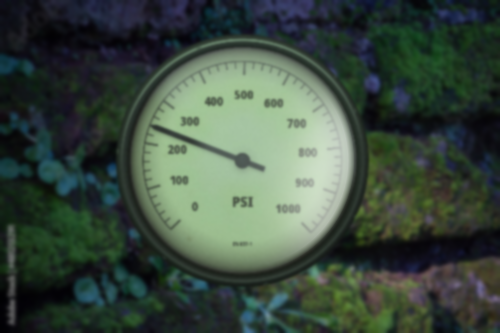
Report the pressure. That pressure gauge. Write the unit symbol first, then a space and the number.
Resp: psi 240
